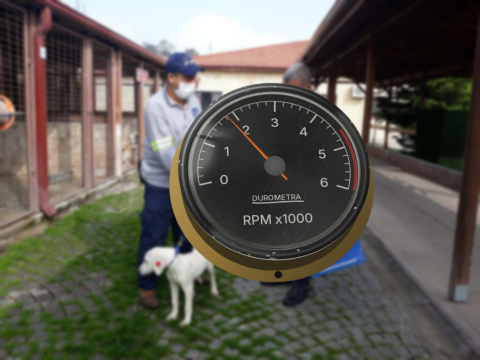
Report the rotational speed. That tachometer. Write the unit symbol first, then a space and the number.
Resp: rpm 1800
